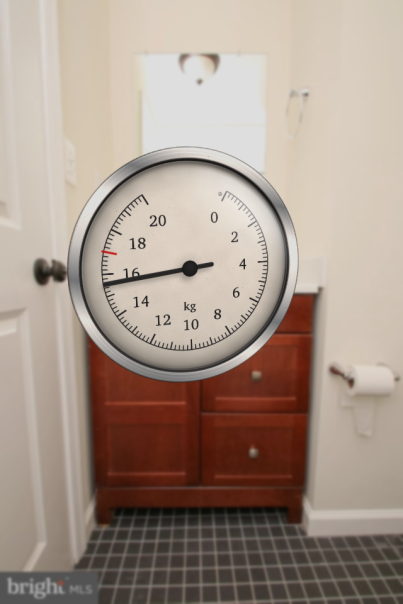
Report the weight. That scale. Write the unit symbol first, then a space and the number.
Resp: kg 15.6
